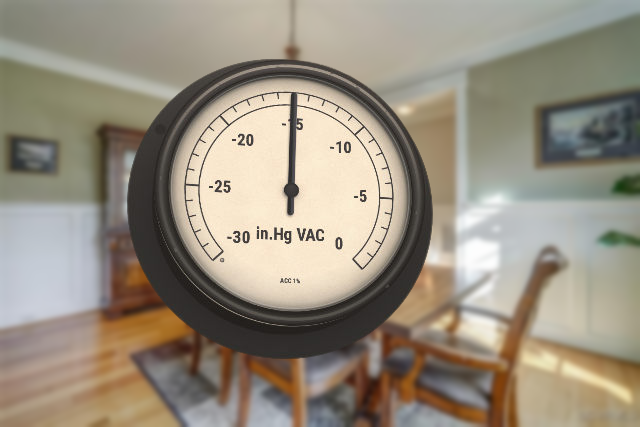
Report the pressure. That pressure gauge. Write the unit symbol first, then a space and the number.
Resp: inHg -15
